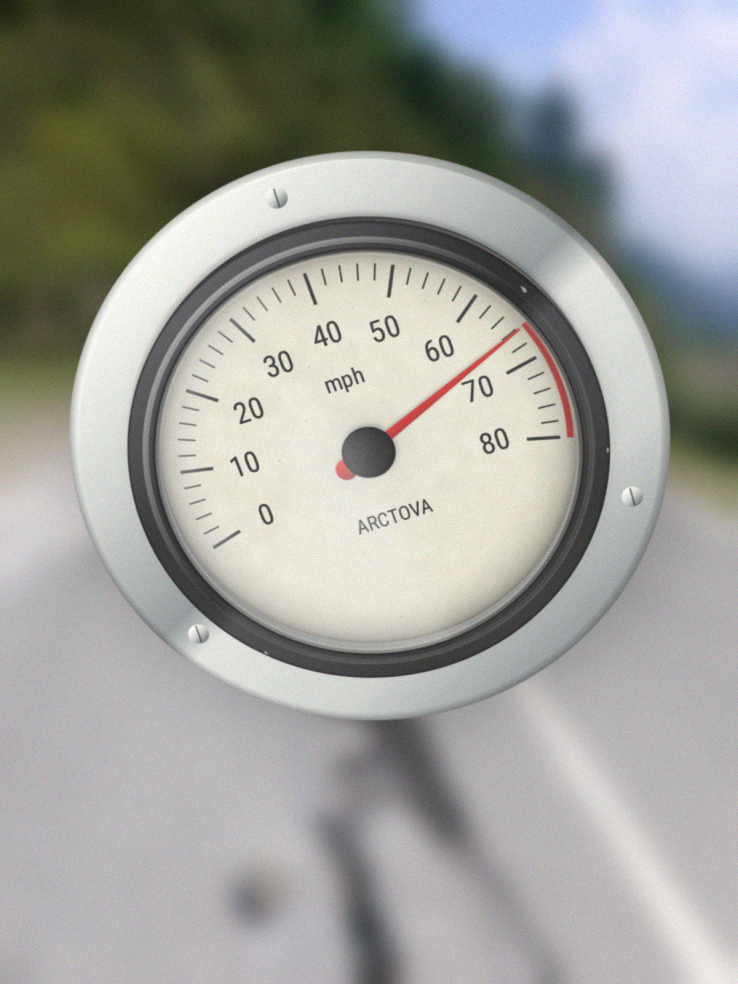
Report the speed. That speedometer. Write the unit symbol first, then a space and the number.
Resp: mph 66
